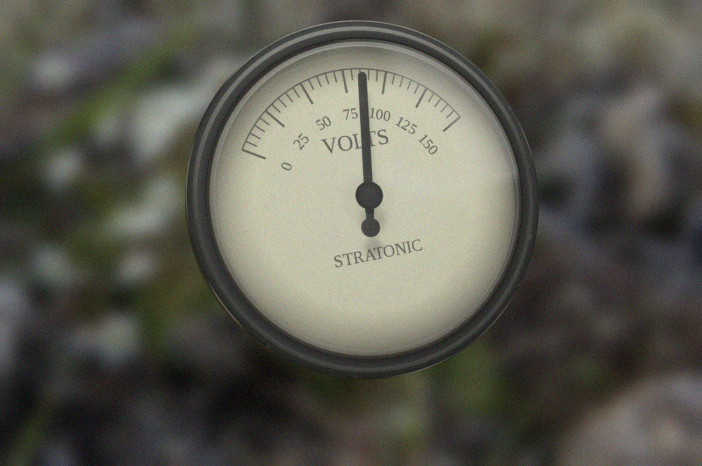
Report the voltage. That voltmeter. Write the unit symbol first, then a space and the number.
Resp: V 85
